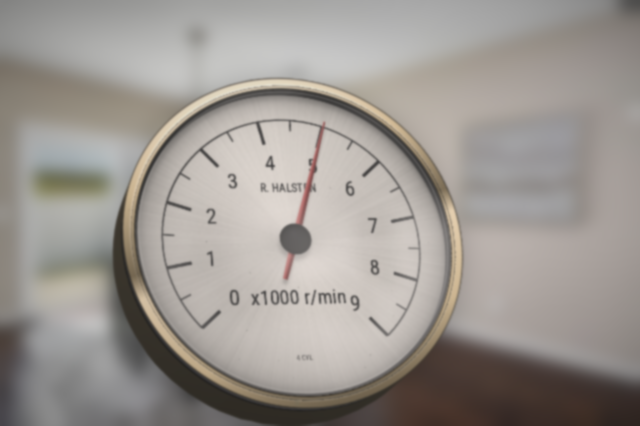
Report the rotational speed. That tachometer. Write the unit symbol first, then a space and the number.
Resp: rpm 5000
